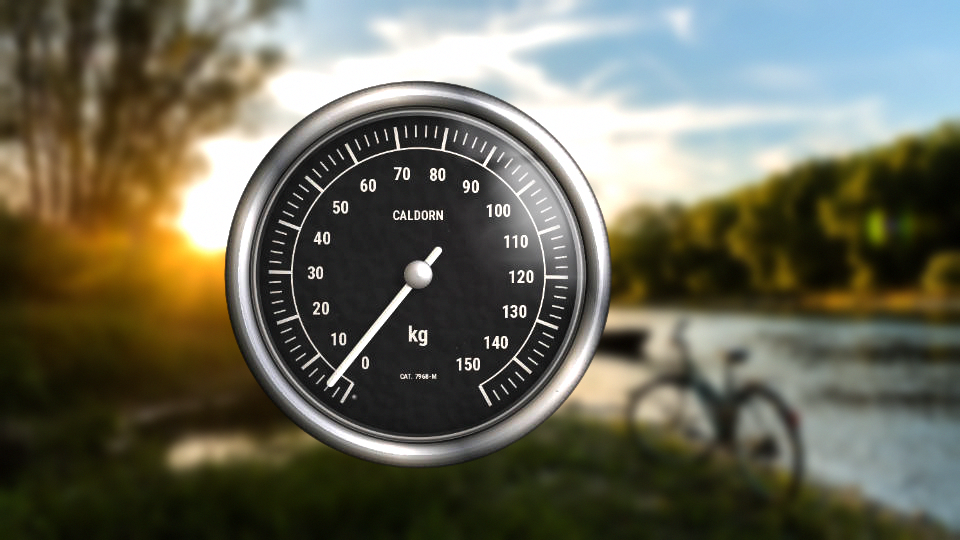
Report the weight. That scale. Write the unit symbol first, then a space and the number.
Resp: kg 4
